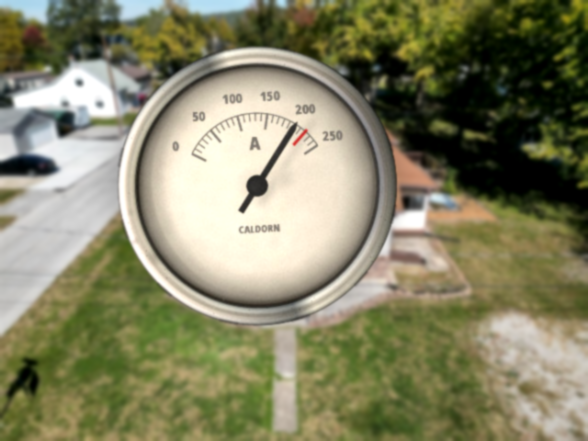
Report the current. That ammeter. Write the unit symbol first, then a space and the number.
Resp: A 200
